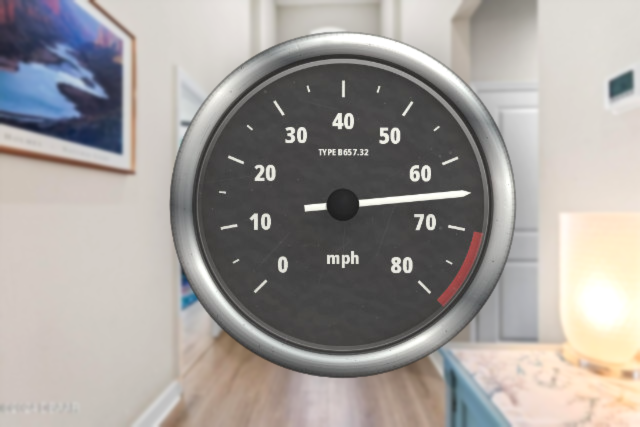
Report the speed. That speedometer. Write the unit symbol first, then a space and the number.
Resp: mph 65
